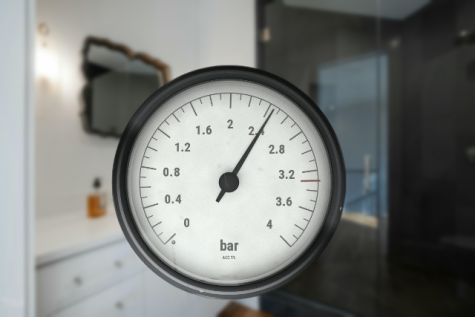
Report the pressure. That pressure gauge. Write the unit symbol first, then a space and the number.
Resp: bar 2.45
